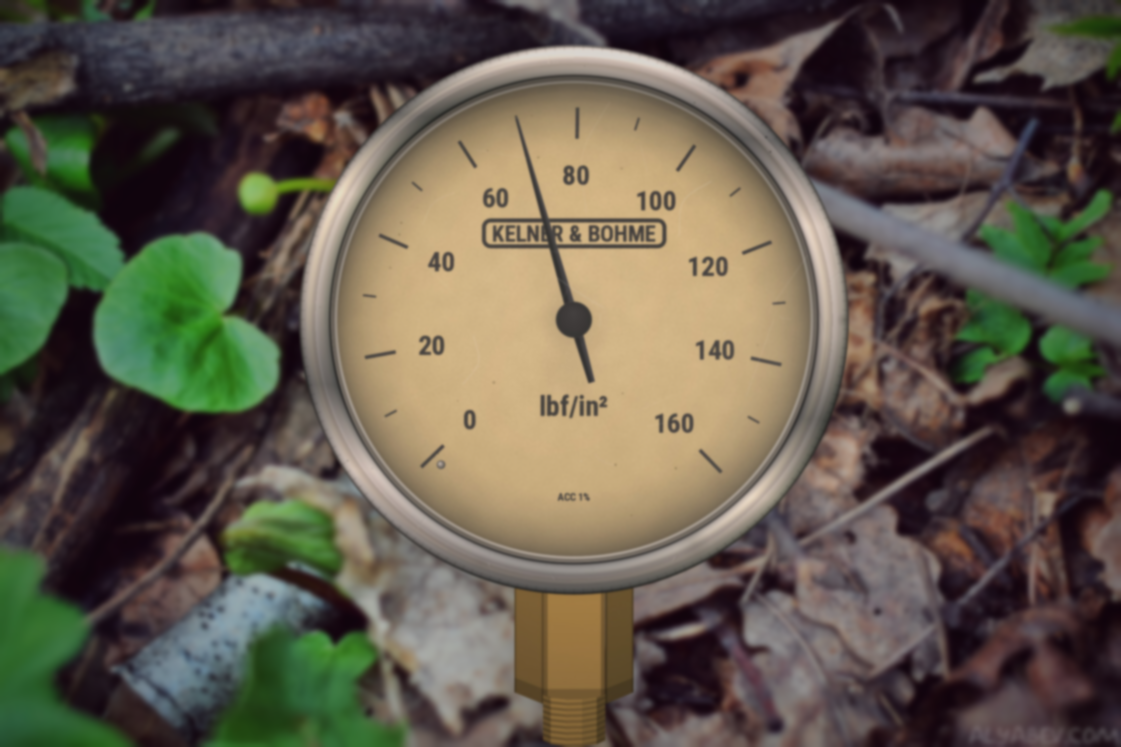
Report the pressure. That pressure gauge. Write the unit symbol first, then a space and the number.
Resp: psi 70
